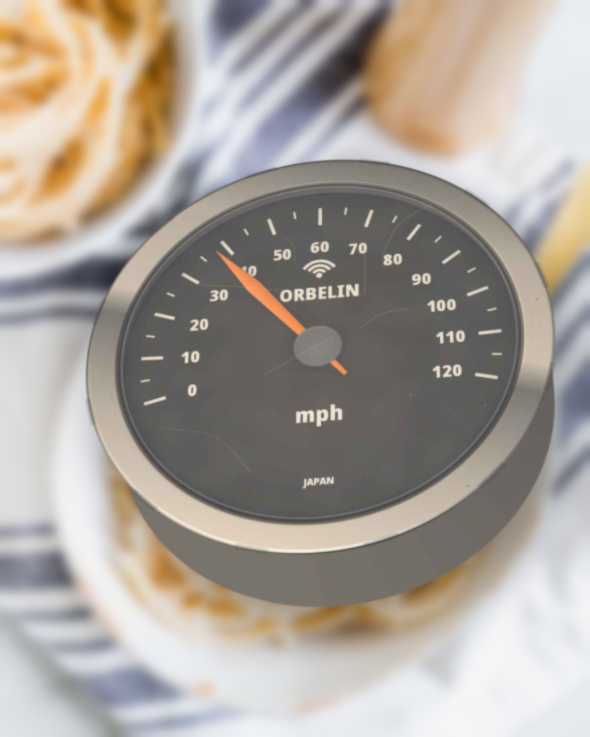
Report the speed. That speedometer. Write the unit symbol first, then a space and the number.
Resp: mph 37.5
